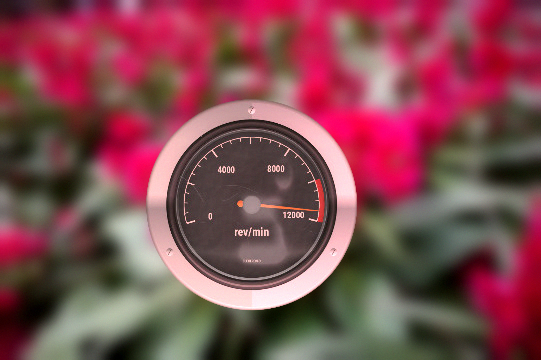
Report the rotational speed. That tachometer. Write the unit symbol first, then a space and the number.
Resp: rpm 11500
